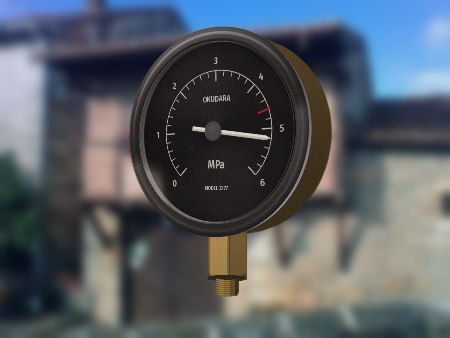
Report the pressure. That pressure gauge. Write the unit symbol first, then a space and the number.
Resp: MPa 5.2
